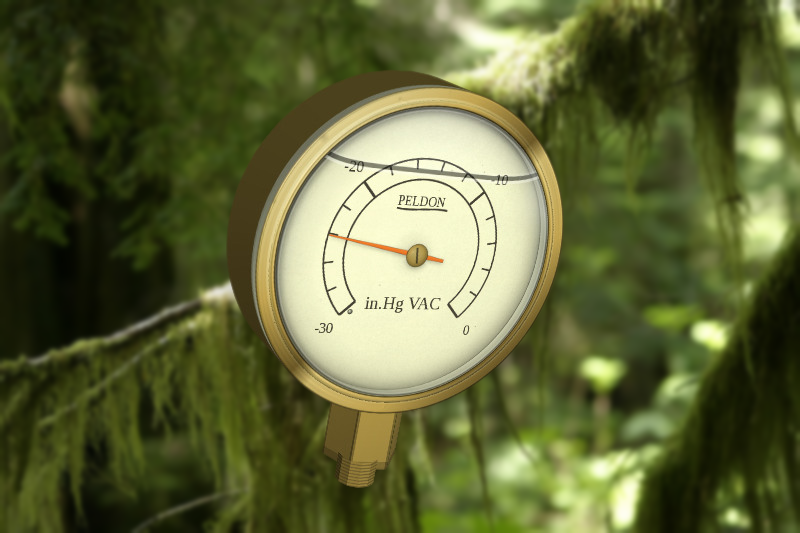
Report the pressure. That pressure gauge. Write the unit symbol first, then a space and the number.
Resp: inHg -24
